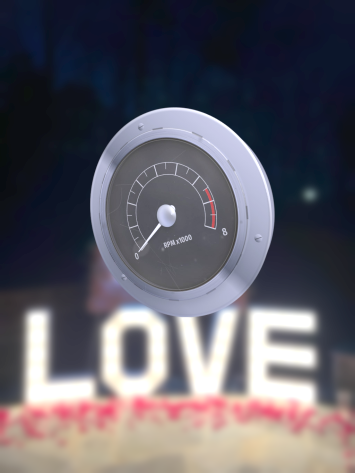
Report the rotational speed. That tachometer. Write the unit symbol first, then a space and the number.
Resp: rpm 0
